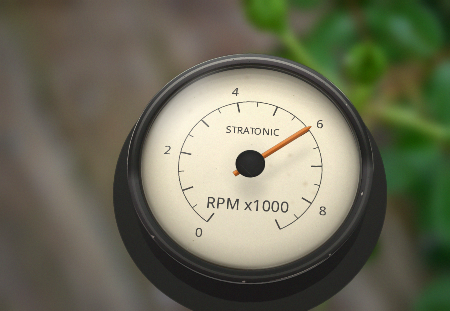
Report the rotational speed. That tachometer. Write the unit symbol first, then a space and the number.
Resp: rpm 6000
